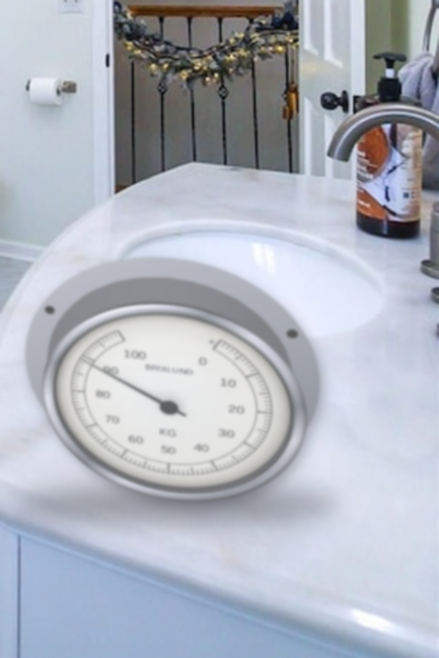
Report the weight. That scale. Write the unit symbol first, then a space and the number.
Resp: kg 90
